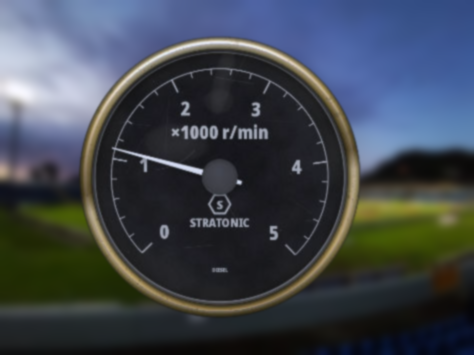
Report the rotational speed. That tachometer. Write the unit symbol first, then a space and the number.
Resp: rpm 1100
